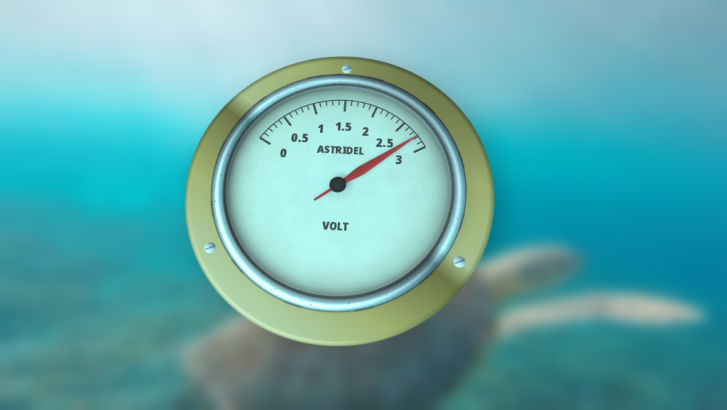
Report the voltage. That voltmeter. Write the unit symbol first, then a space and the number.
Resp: V 2.8
